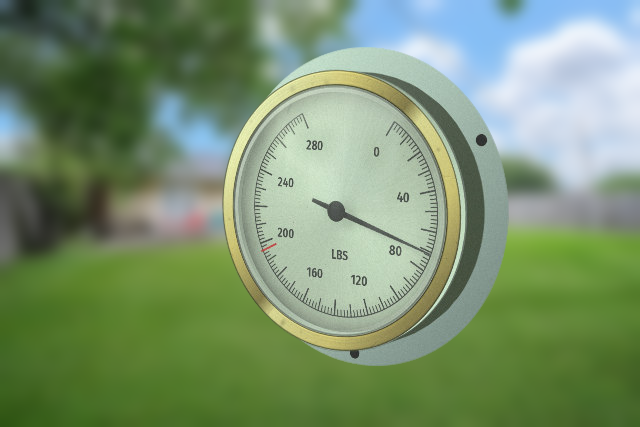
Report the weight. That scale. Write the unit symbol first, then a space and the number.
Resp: lb 70
